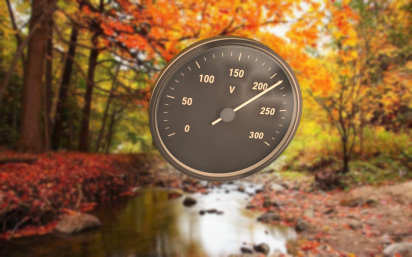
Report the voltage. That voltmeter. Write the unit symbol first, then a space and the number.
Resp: V 210
